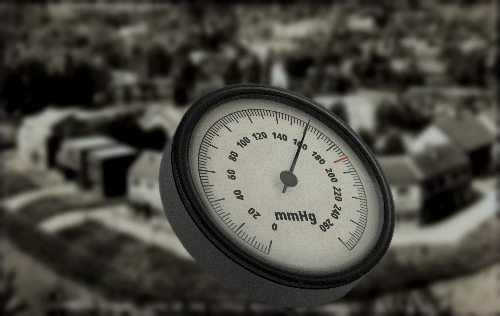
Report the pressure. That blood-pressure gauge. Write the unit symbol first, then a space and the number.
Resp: mmHg 160
